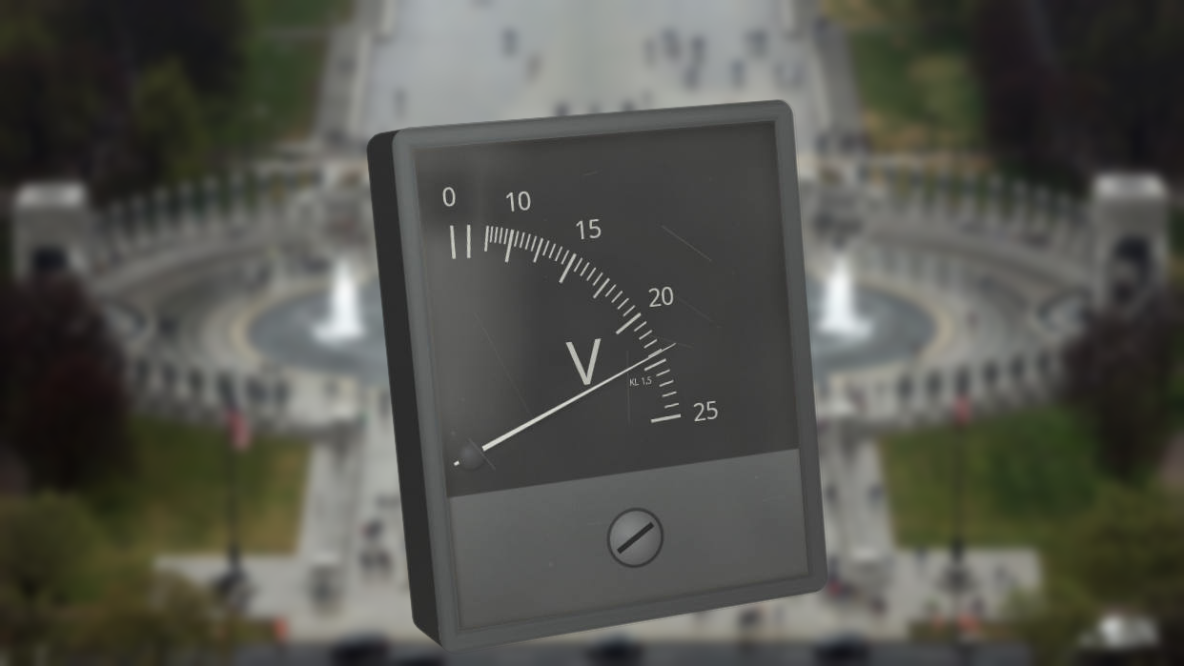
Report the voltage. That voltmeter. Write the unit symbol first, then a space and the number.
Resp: V 22
